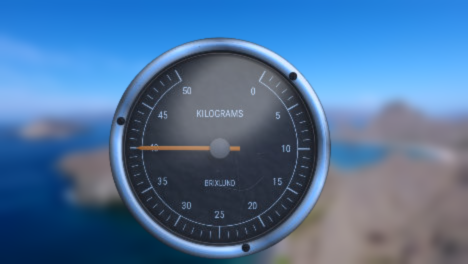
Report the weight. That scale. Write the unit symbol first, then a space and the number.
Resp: kg 40
